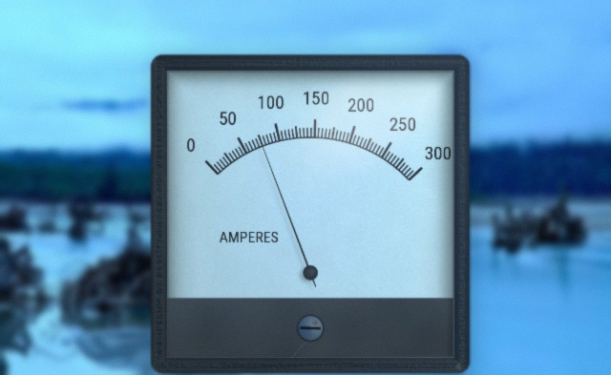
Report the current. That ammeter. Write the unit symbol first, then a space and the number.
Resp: A 75
